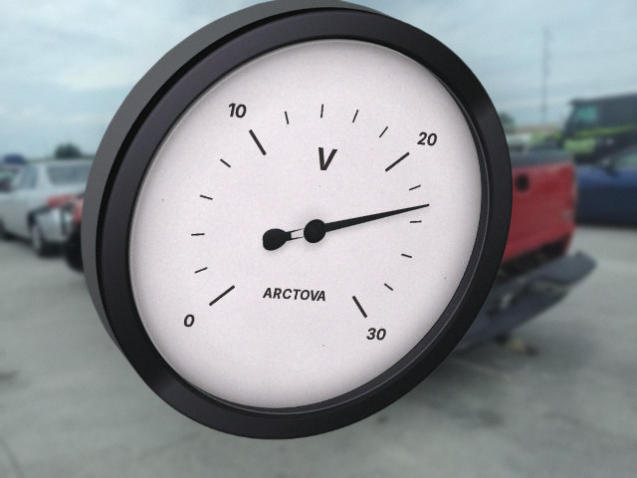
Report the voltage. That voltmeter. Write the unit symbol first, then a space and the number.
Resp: V 23
